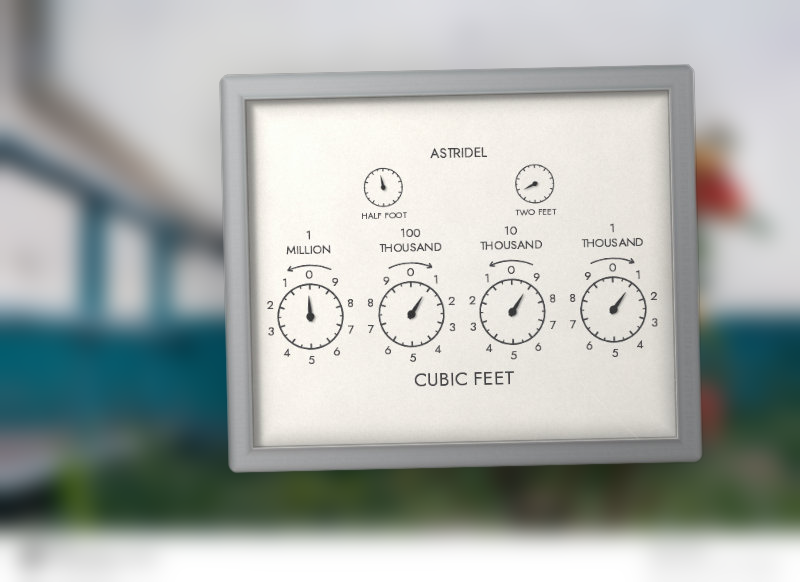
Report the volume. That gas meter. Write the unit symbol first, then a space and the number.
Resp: ft³ 9100
